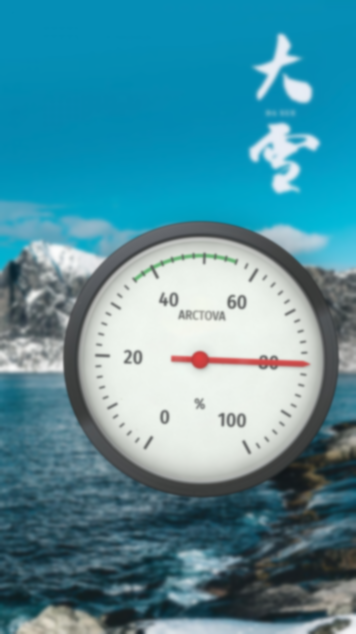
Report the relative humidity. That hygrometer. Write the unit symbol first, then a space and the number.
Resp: % 80
